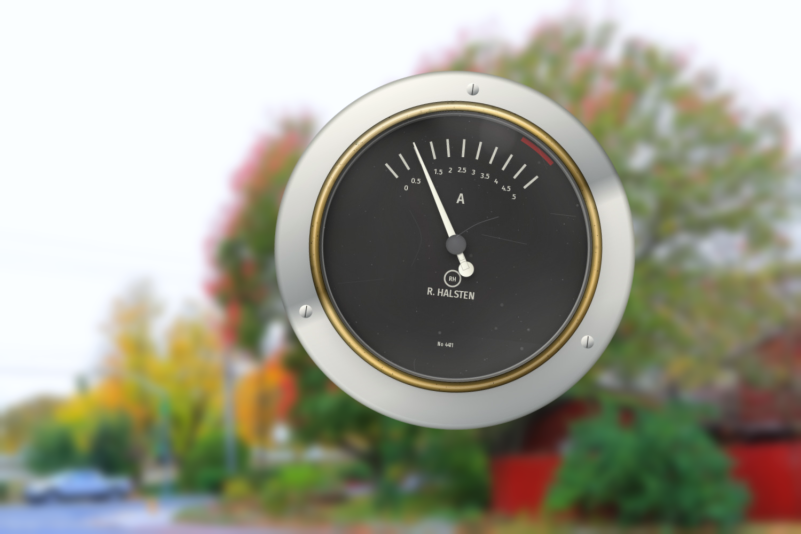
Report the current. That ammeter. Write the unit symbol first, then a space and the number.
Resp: A 1
